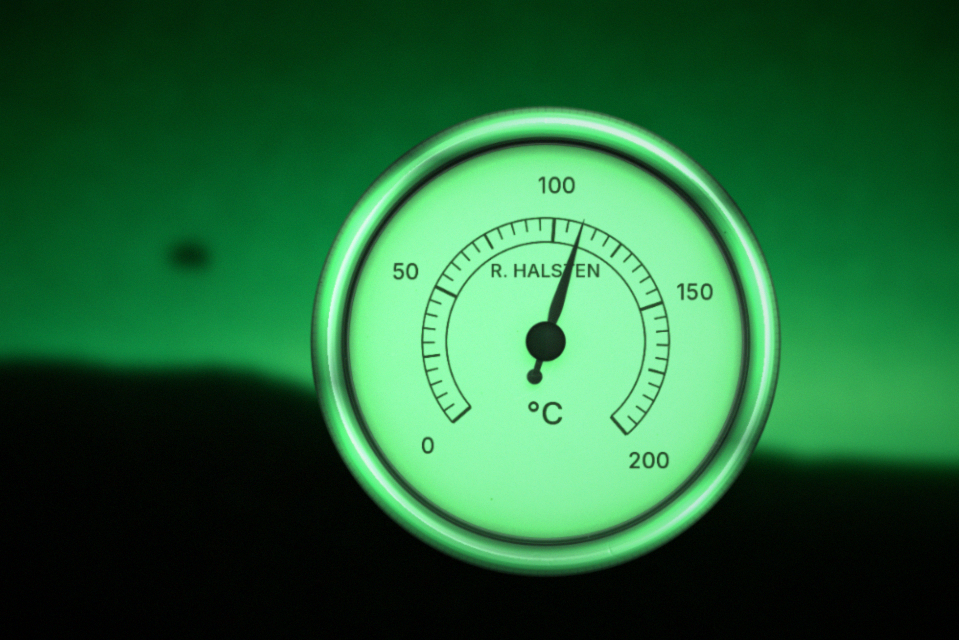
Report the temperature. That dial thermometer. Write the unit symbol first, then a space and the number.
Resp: °C 110
